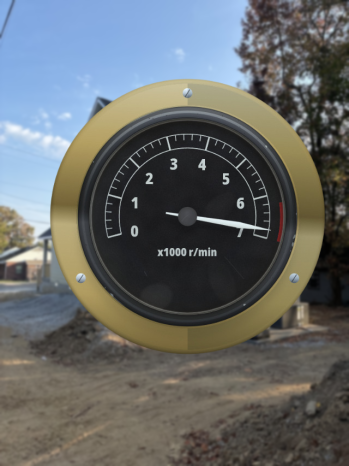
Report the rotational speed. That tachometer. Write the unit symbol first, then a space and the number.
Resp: rpm 6800
